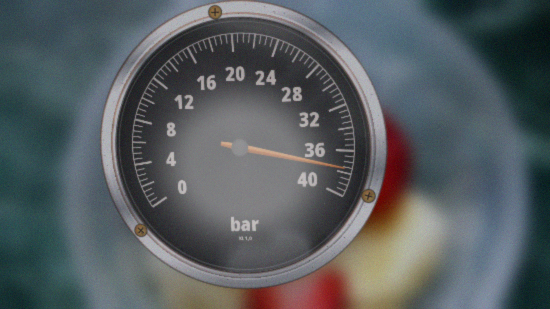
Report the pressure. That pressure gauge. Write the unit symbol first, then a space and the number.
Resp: bar 37.5
